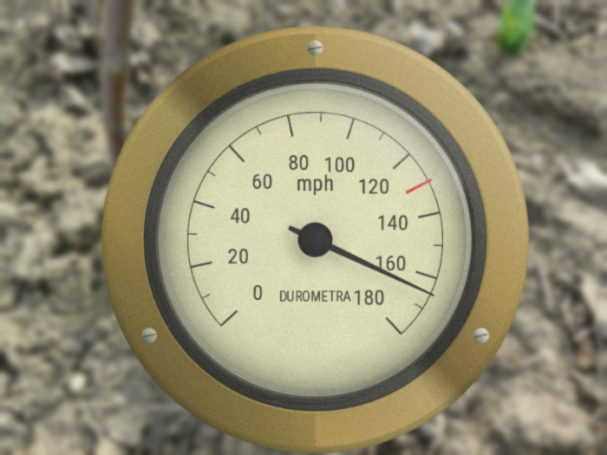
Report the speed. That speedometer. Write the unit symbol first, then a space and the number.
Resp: mph 165
